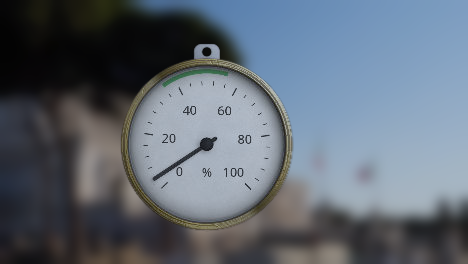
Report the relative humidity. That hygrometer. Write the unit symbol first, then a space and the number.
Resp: % 4
